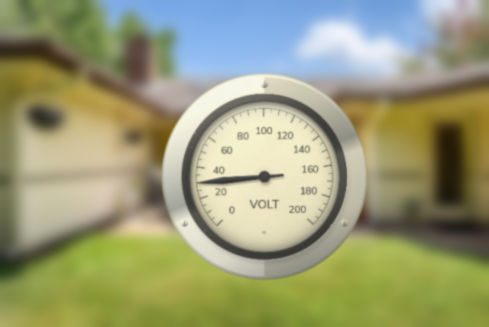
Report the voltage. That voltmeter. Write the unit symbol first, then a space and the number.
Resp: V 30
